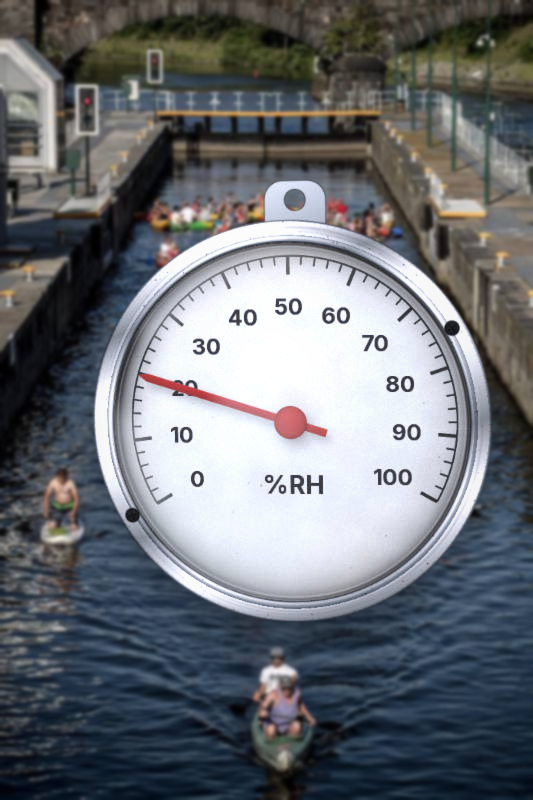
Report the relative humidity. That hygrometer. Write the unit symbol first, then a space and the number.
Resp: % 20
